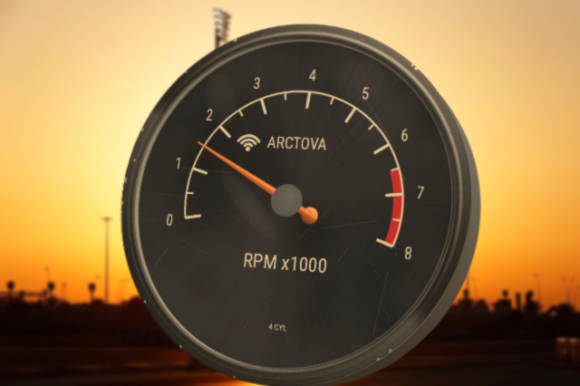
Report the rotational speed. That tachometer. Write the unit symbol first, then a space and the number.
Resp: rpm 1500
